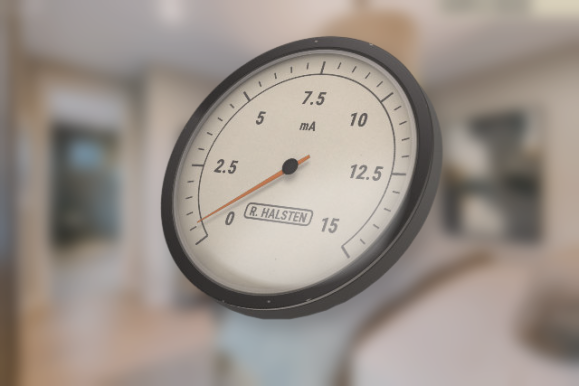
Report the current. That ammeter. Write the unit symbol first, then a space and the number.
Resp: mA 0.5
